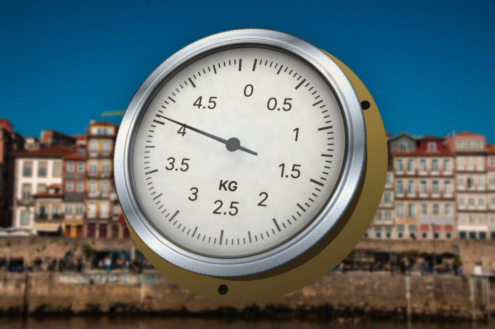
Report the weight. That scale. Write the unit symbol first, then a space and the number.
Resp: kg 4.05
